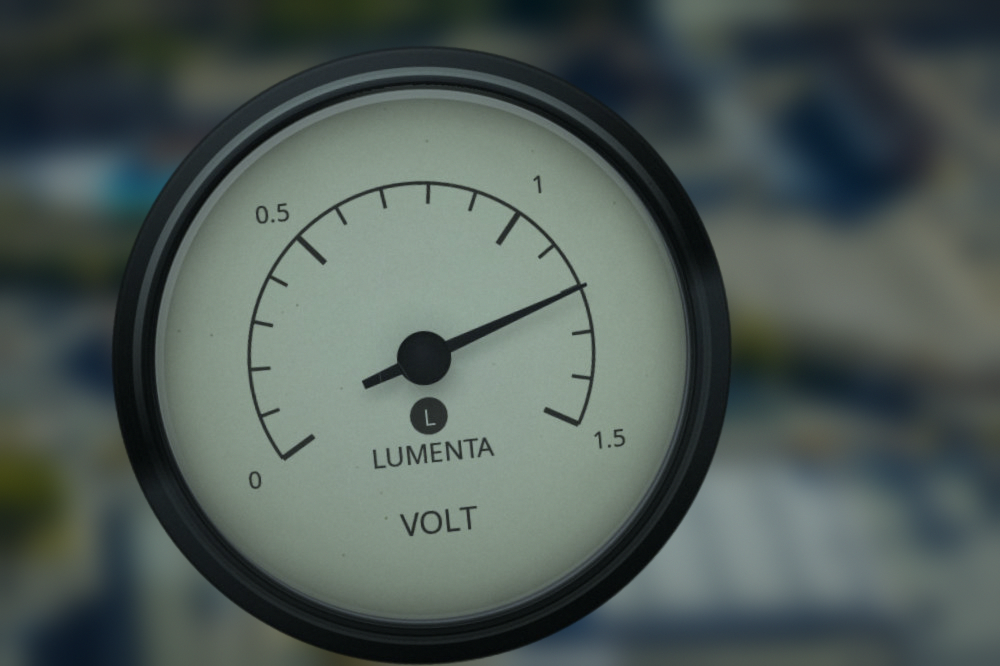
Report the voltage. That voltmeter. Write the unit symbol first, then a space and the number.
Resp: V 1.2
